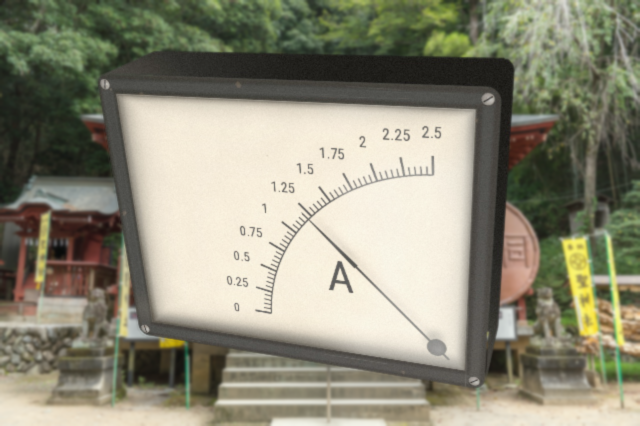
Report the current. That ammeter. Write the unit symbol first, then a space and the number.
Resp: A 1.25
